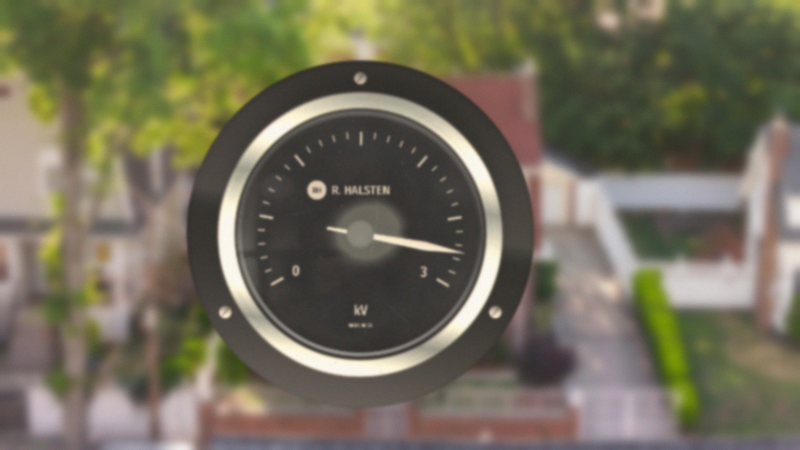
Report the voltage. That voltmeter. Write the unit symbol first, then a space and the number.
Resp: kV 2.75
